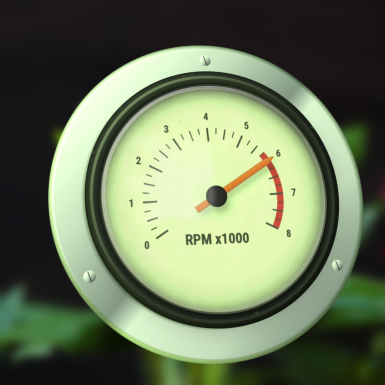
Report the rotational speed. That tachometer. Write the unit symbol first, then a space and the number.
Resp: rpm 6000
